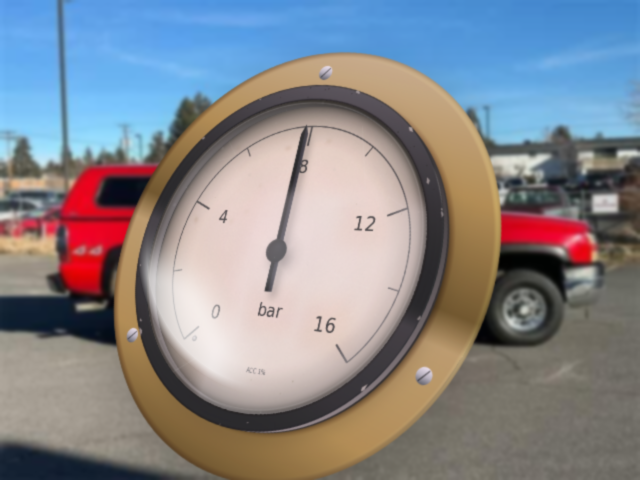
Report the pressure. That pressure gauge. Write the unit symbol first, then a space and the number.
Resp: bar 8
